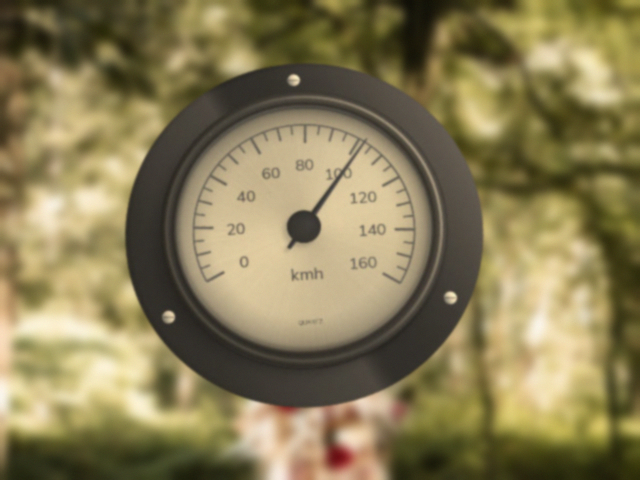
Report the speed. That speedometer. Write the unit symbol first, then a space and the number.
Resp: km/h 102.5
